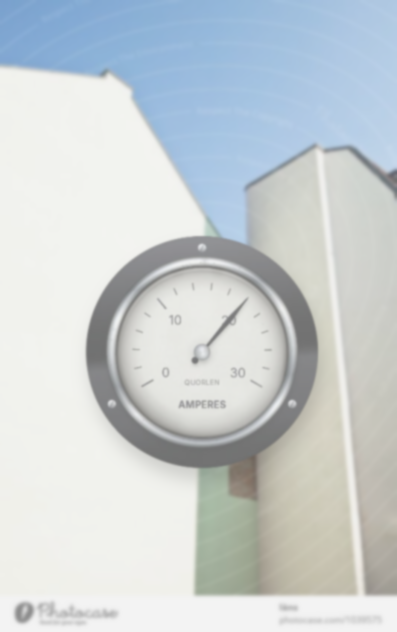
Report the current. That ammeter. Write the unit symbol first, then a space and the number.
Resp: A 20
